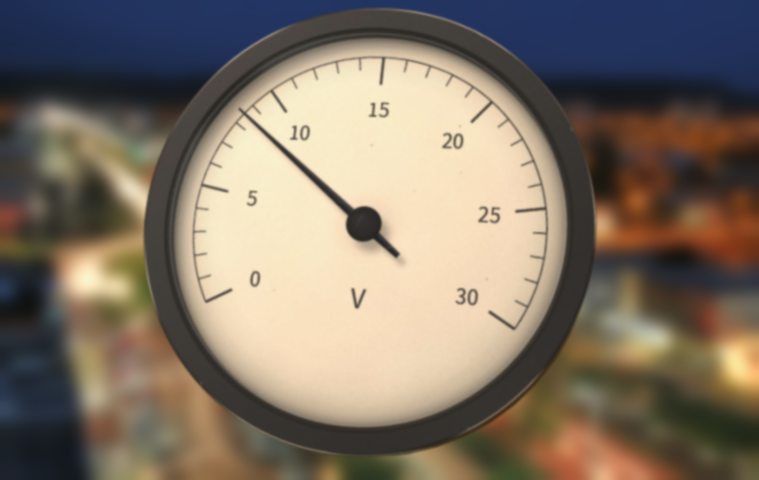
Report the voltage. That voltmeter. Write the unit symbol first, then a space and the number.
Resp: V 8.5
